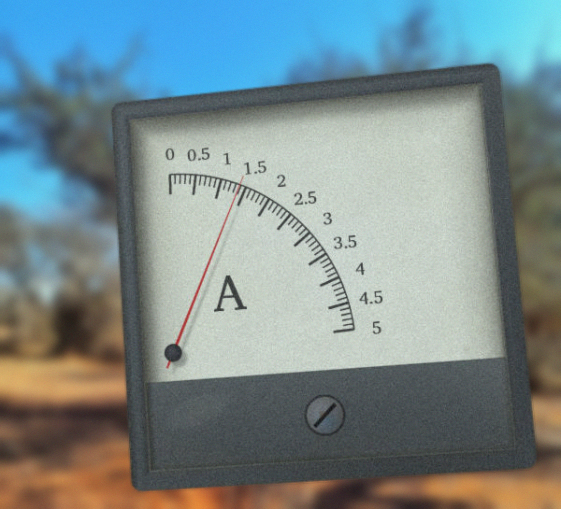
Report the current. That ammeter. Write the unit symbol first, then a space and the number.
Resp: A 1.4
